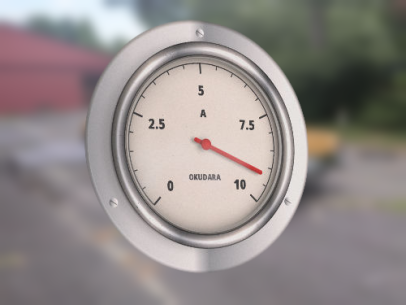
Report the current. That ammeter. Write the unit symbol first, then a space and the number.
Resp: A 9.25
